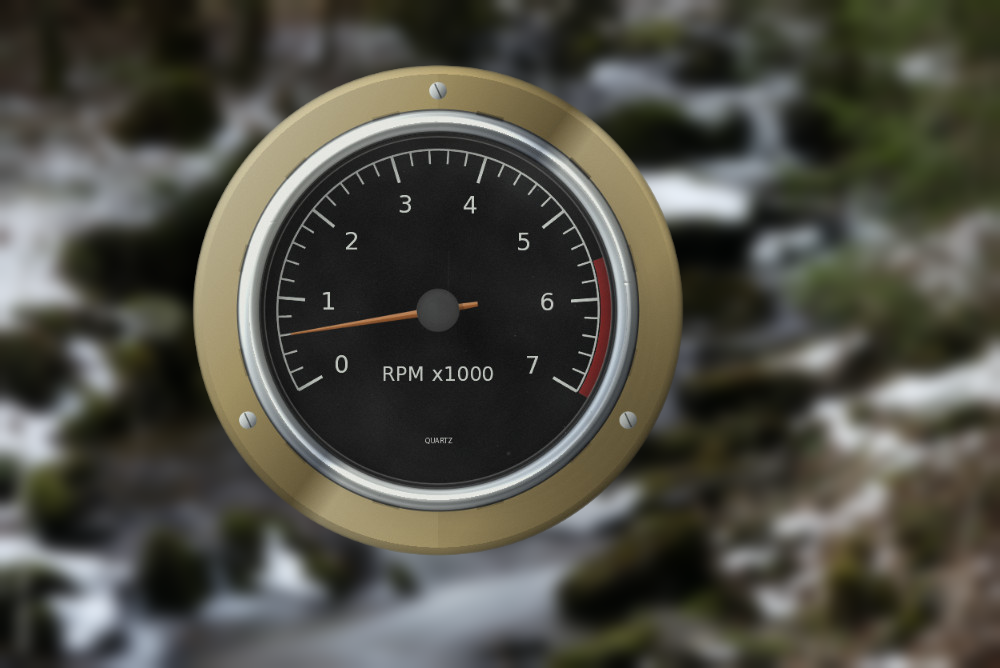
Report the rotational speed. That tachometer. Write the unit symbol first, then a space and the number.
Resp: rpm 600
